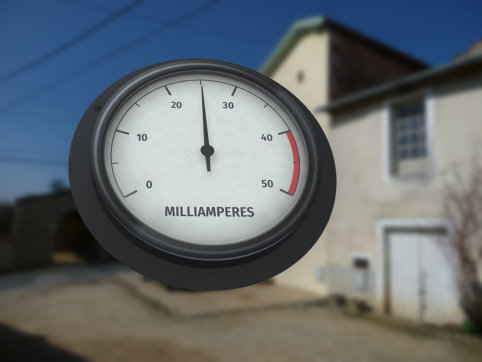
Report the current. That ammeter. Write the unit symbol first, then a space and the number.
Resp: mA 25
